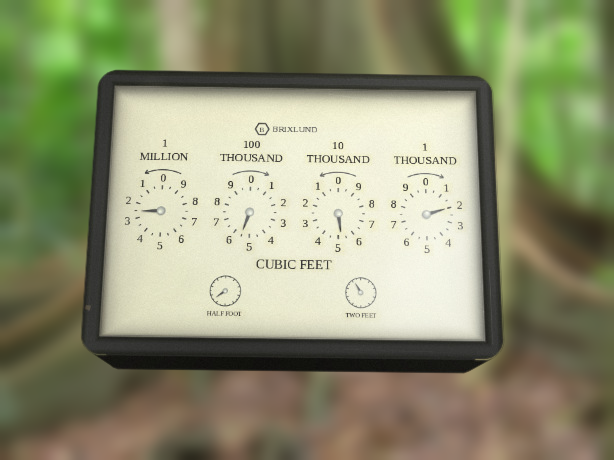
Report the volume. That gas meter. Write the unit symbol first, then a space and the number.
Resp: ft³ 255200
